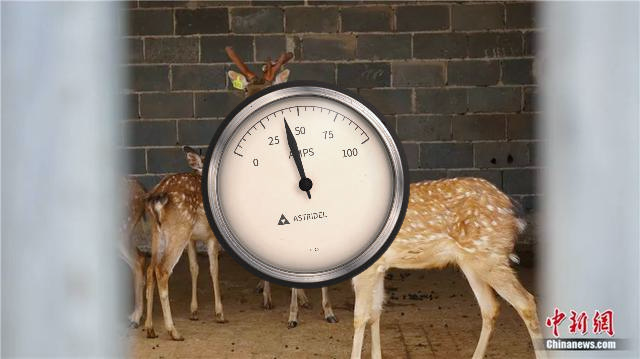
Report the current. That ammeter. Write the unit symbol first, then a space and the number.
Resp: A 40
